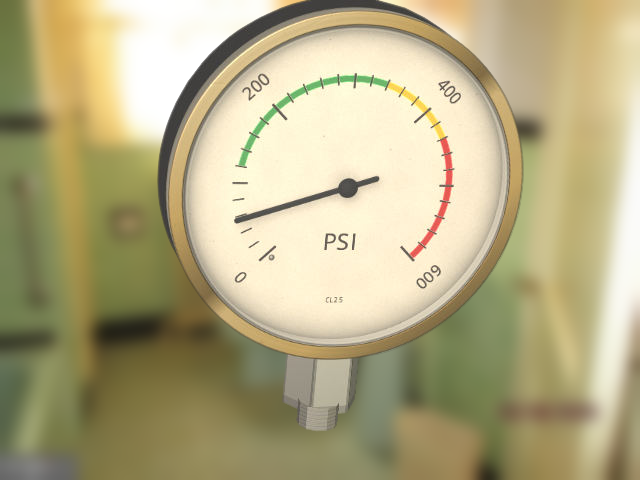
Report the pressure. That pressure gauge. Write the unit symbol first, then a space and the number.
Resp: psi 60
